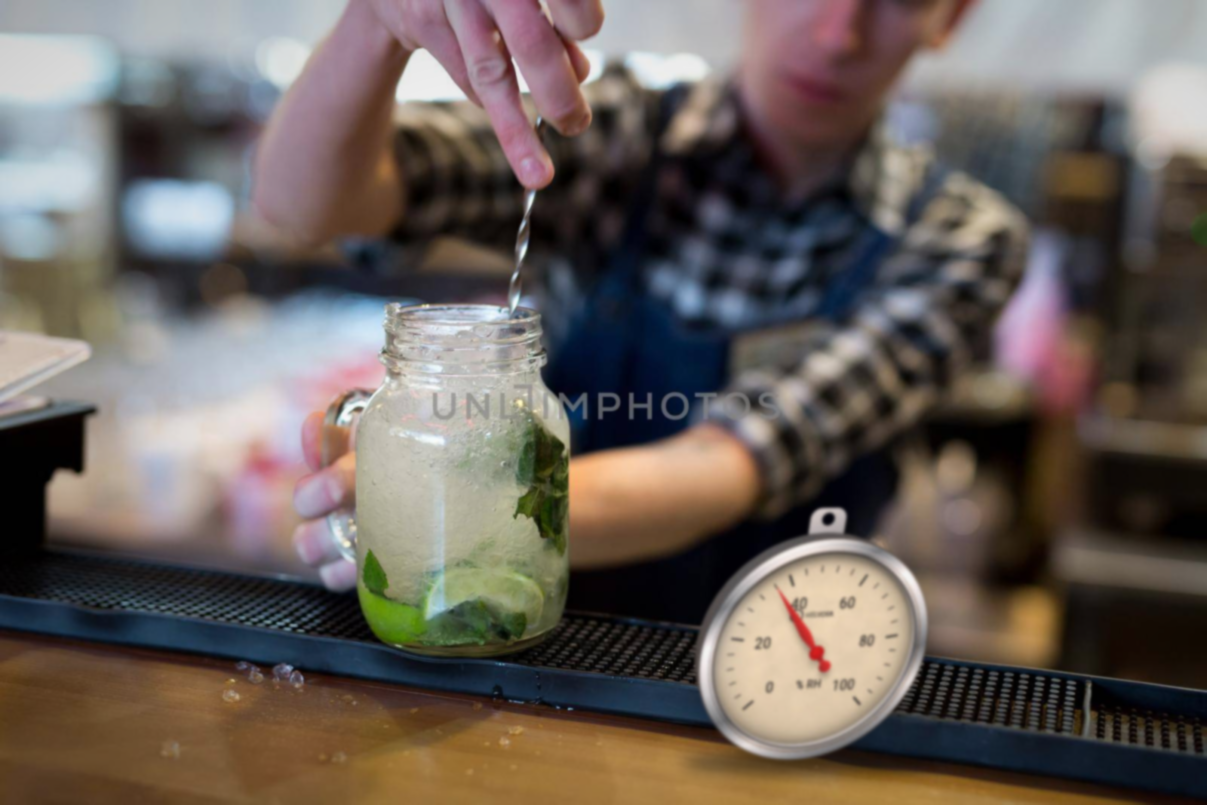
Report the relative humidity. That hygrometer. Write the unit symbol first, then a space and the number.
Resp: % 36
